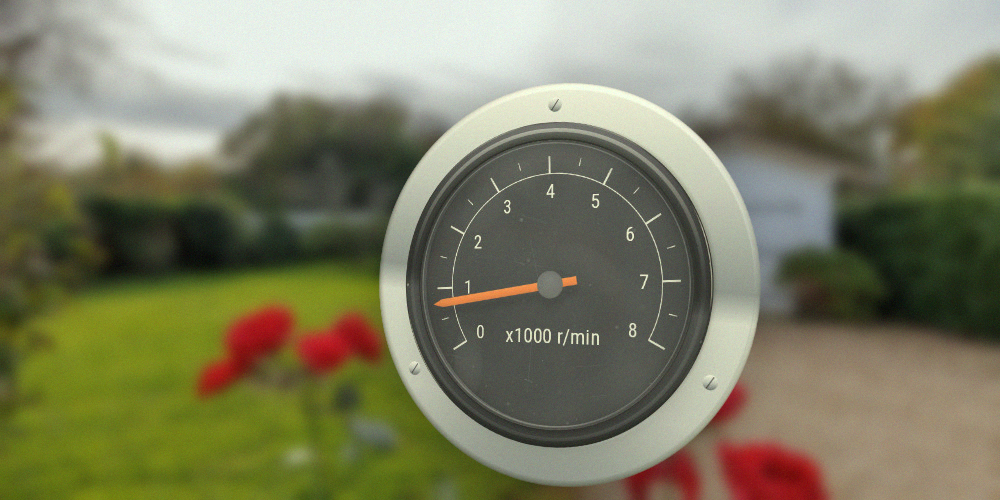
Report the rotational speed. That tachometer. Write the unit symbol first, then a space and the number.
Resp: rpm 750
